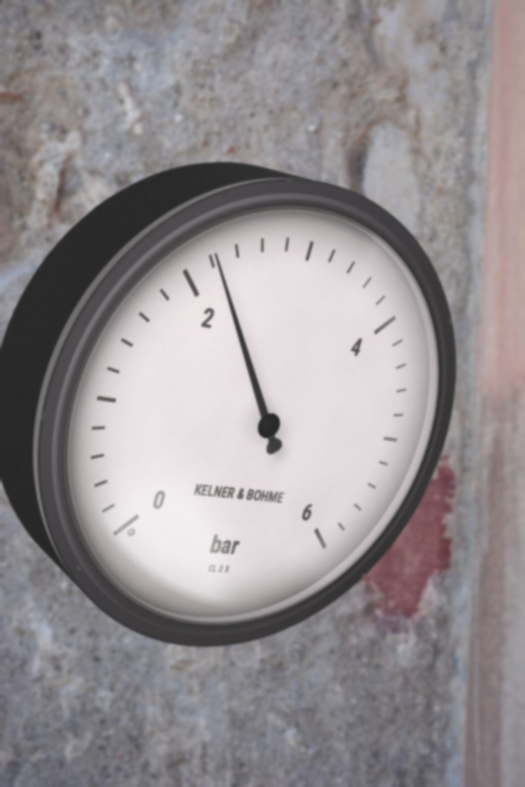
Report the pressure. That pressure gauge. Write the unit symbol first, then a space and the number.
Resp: bar 2.2
